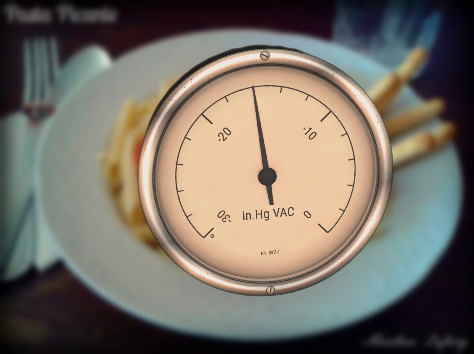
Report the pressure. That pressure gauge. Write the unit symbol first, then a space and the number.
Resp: inHg -16
